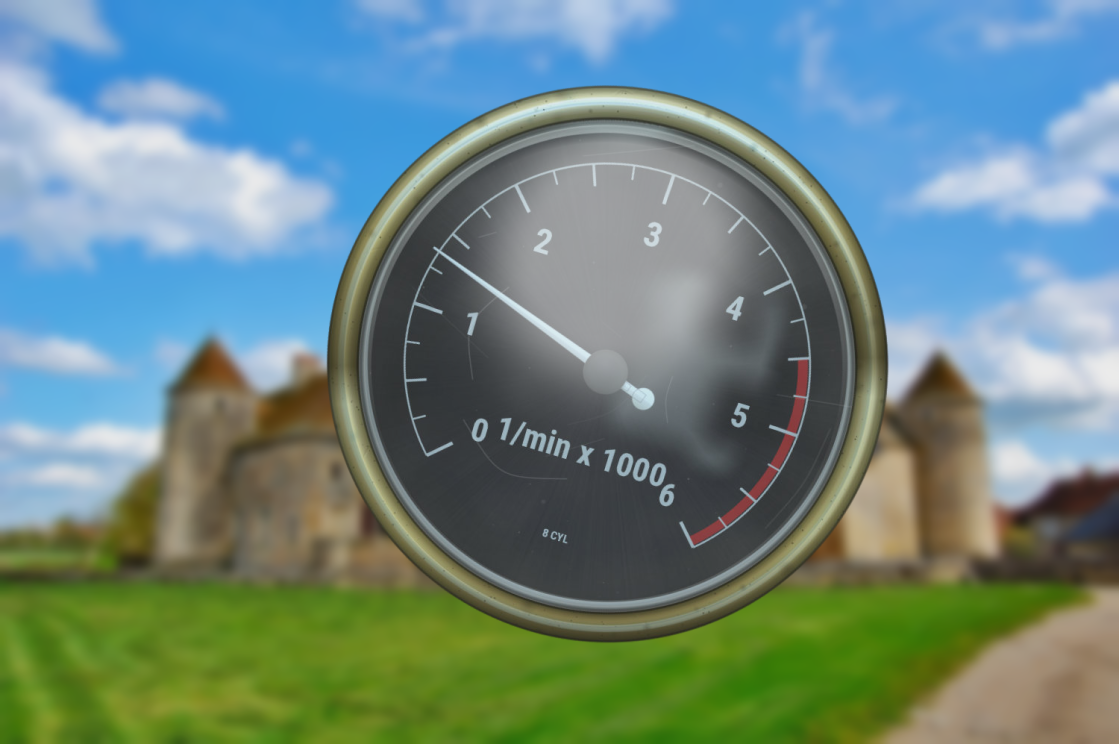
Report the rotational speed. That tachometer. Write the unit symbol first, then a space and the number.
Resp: rpm 1375
